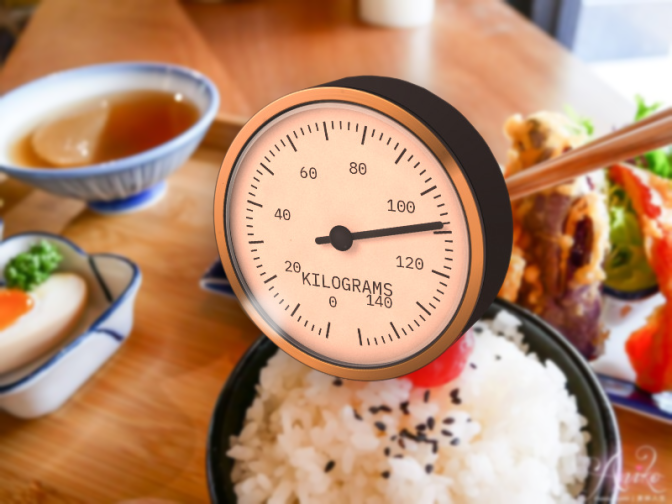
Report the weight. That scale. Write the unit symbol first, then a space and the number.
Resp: kg 108
